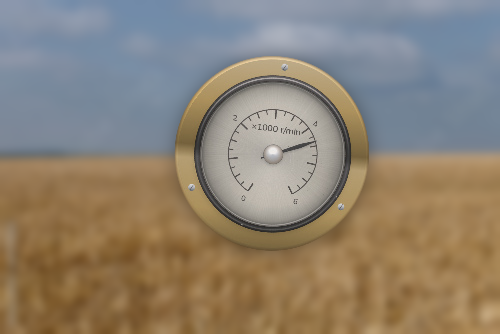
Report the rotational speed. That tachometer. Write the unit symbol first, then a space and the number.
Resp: rpm 4375
